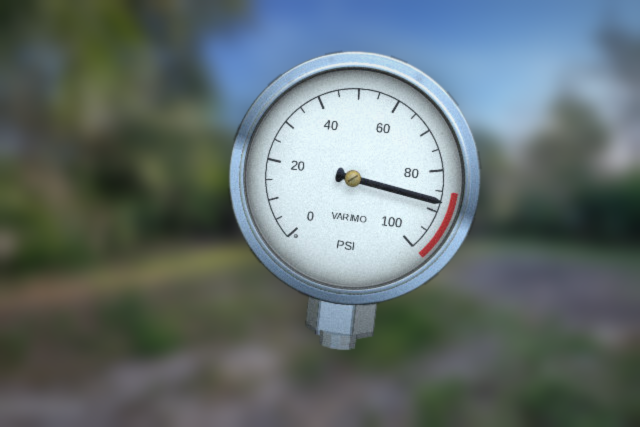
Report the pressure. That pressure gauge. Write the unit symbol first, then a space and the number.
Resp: psi 87.5
